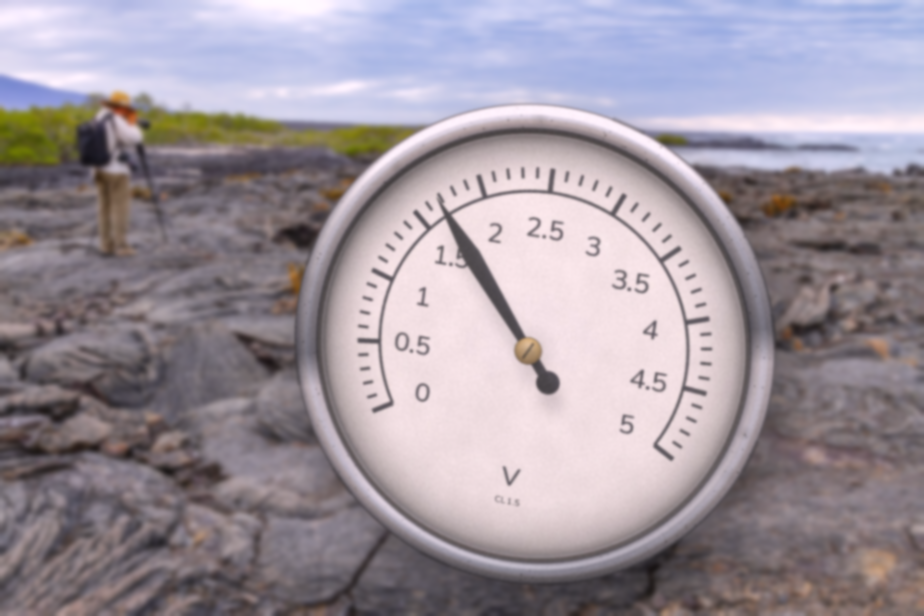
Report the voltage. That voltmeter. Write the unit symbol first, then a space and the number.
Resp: V 1.7
